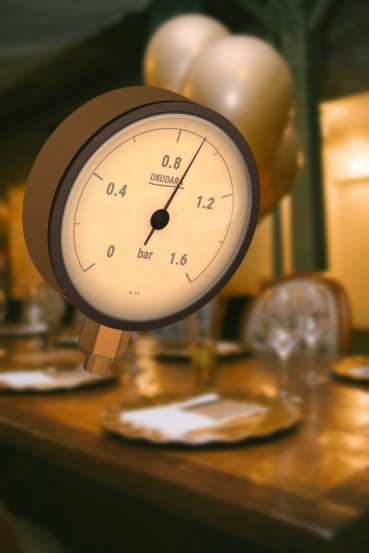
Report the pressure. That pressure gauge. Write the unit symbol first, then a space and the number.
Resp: bar 0.9
